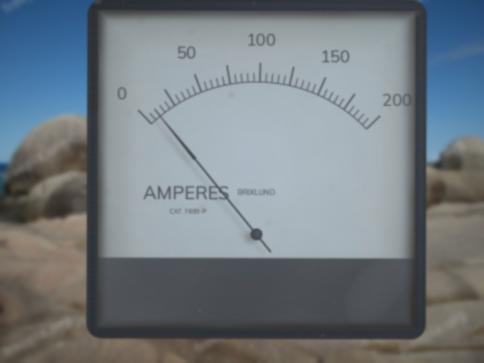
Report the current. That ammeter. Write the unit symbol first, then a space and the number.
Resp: A 10
